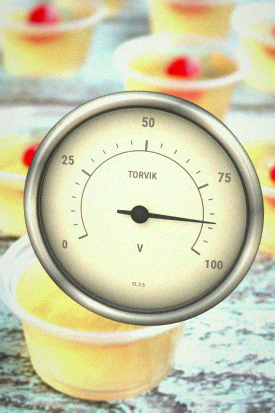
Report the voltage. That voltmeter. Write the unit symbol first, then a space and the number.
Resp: V 87.5
